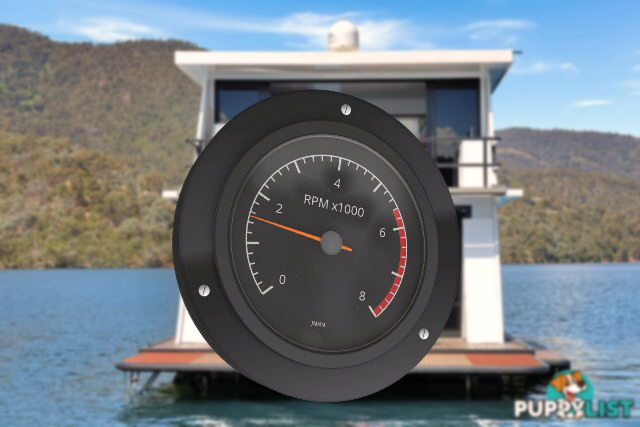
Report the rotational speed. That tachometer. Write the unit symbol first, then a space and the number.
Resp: rpm 1500
